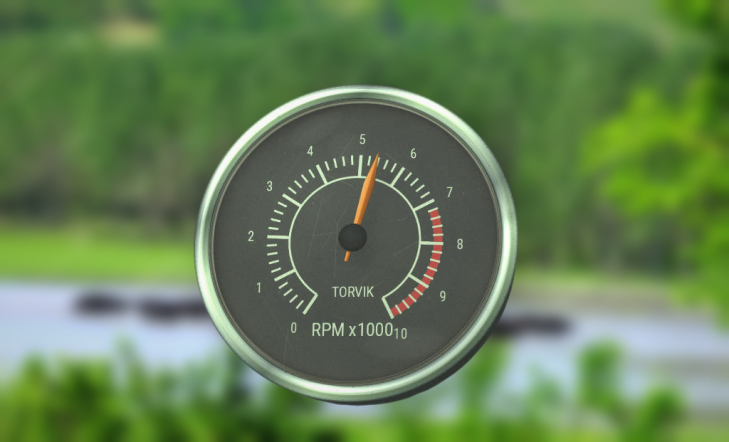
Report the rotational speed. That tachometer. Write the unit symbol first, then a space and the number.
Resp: rpm 5400
